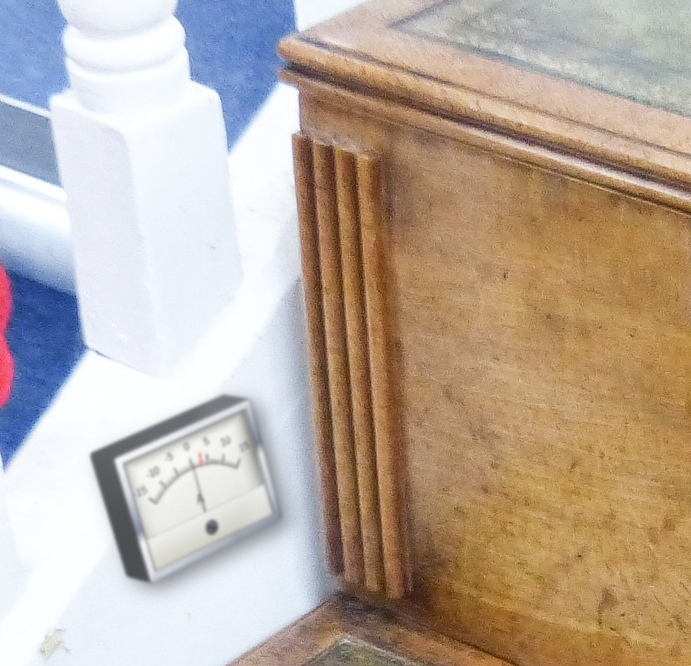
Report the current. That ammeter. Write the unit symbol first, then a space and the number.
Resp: A 0
